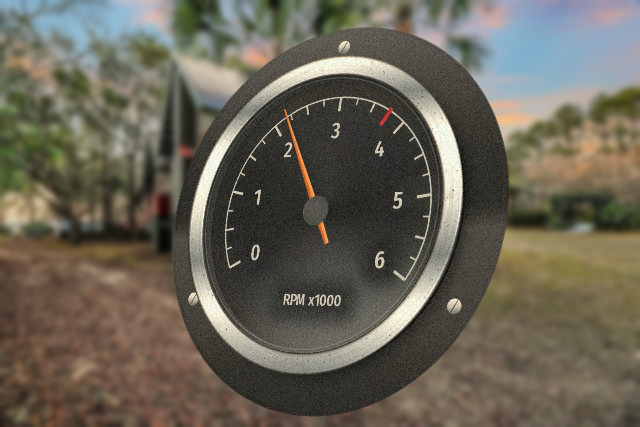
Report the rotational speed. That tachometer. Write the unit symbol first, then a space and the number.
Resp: rpm 2250
